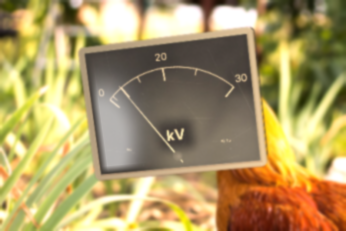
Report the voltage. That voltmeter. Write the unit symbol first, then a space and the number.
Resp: kV 10
